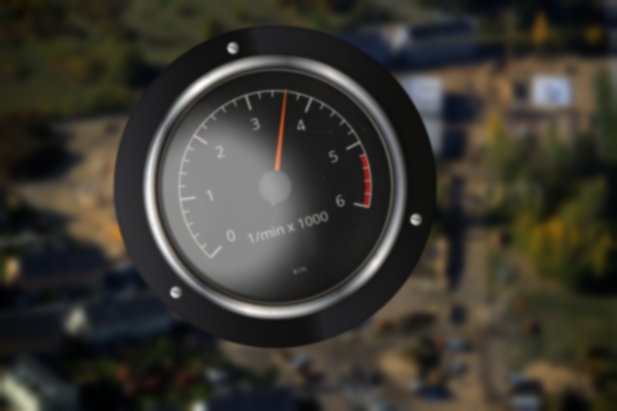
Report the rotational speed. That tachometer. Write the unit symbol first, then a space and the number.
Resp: rpm 3600
